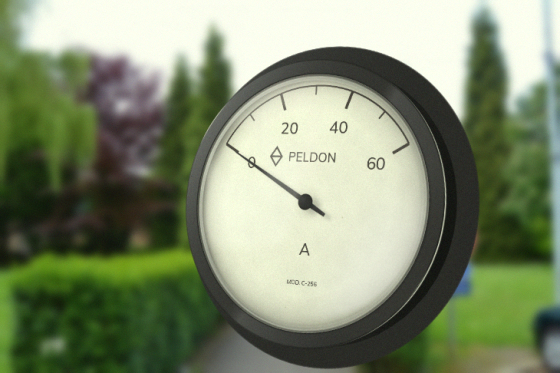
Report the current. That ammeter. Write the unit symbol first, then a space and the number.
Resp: A 0
